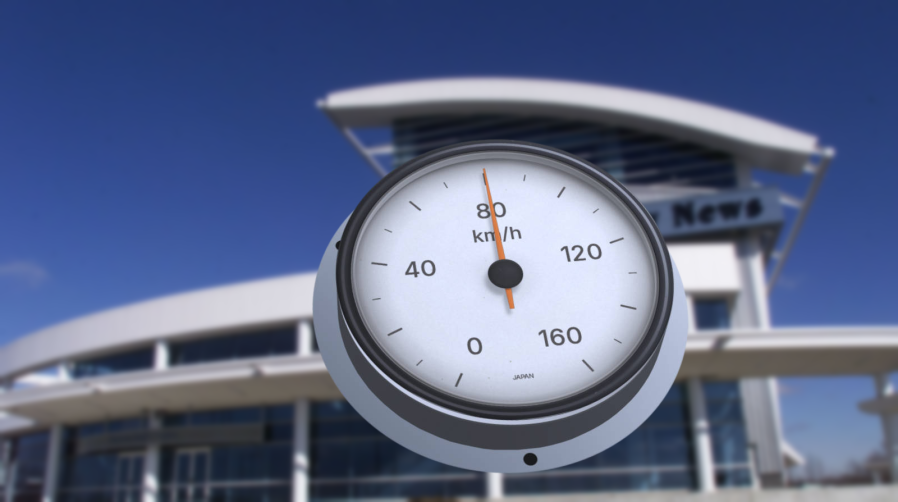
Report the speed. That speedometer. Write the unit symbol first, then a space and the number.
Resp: km/h 80
